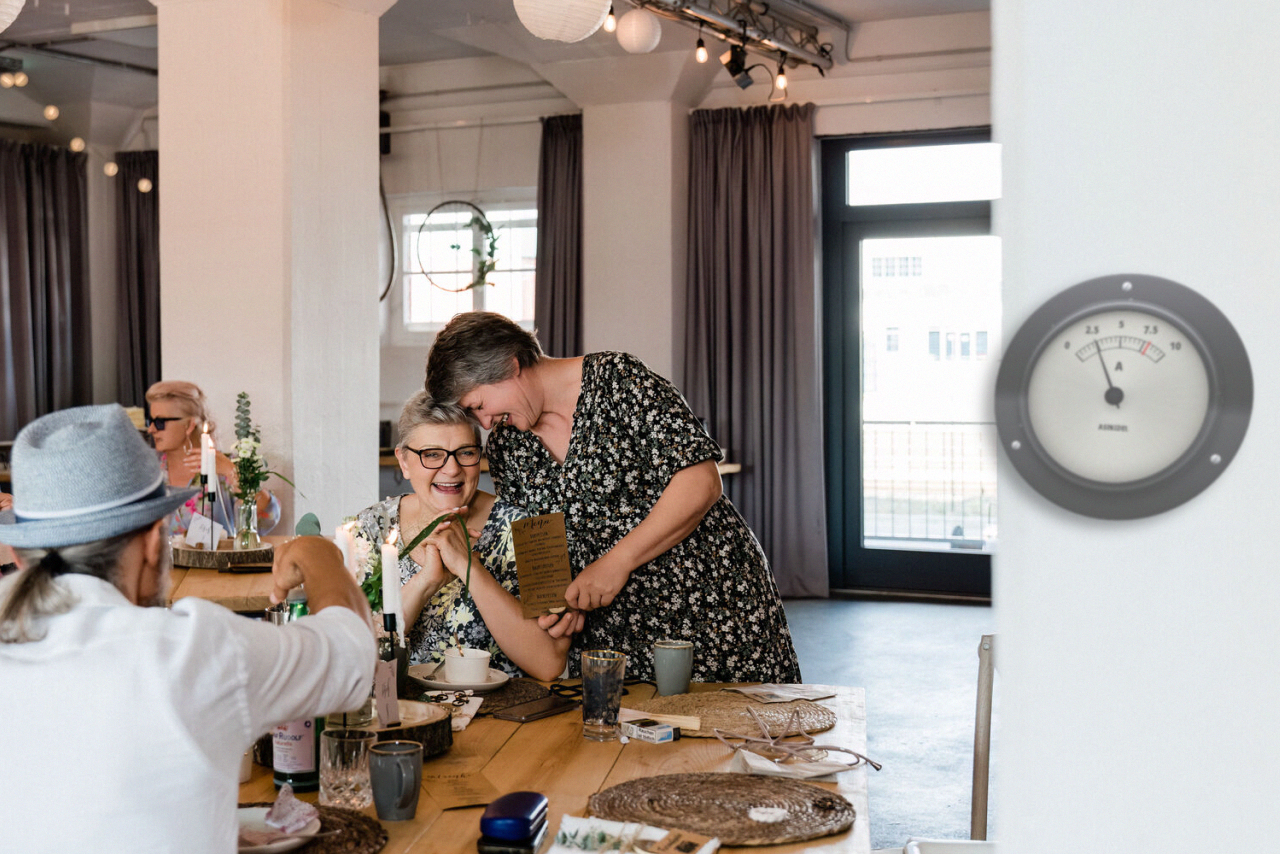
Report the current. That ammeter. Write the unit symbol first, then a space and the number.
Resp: A 2.5
